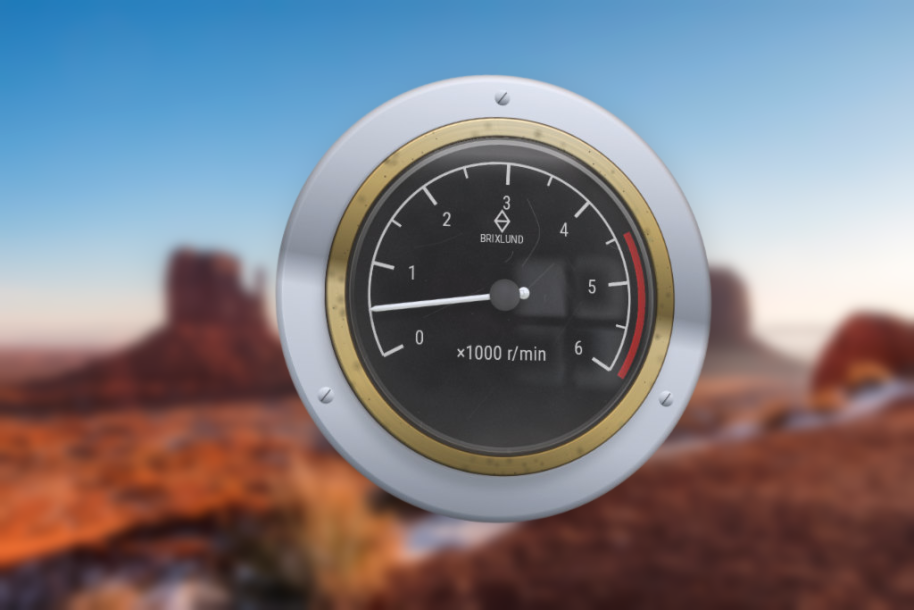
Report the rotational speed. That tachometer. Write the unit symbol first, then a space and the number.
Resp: rpm 500
